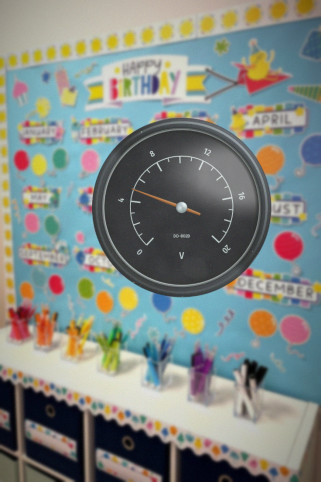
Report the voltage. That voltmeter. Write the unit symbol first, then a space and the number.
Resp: V 5
